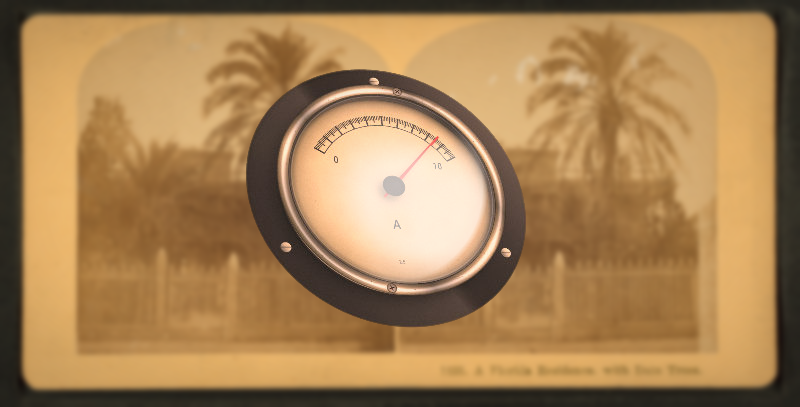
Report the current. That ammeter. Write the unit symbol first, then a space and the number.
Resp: A 8.5
